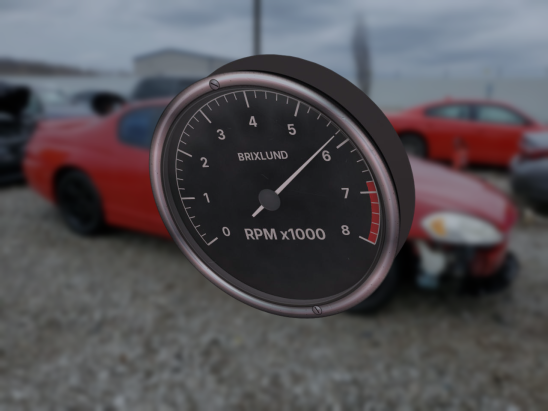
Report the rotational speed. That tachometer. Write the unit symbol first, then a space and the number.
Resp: rpm 5800
